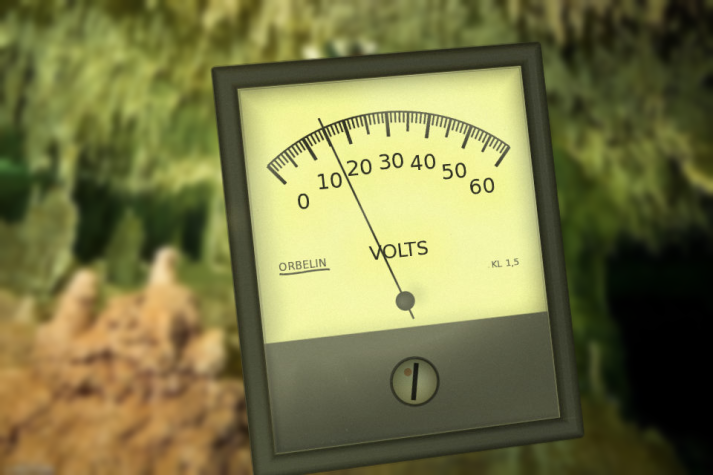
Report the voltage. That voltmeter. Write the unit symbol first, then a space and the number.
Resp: V 15
